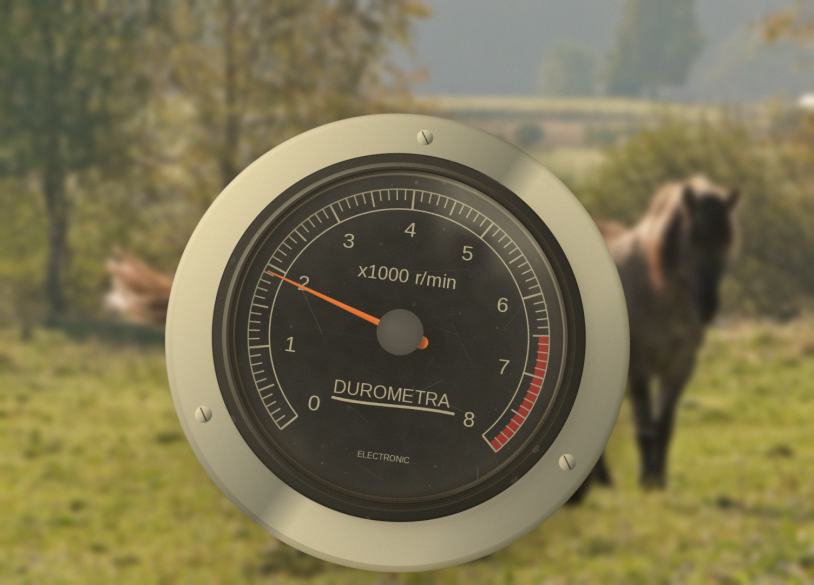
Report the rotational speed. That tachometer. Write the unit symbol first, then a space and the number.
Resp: rpm 1900
